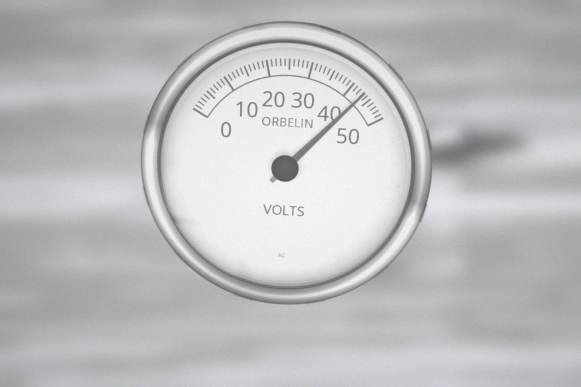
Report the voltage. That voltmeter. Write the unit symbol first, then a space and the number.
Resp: V 43
